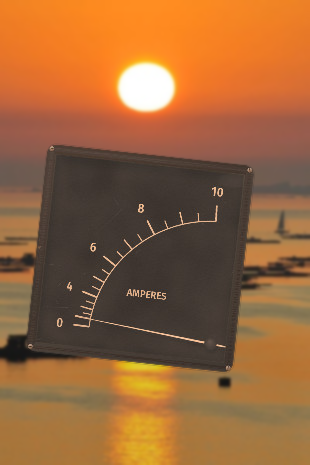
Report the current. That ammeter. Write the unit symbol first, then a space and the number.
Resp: A 2
